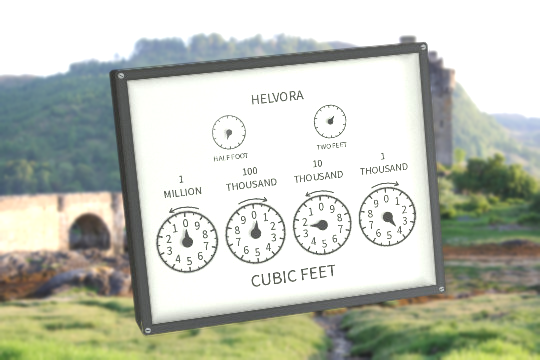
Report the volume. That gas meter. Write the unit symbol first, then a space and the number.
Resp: ft³ 2400
